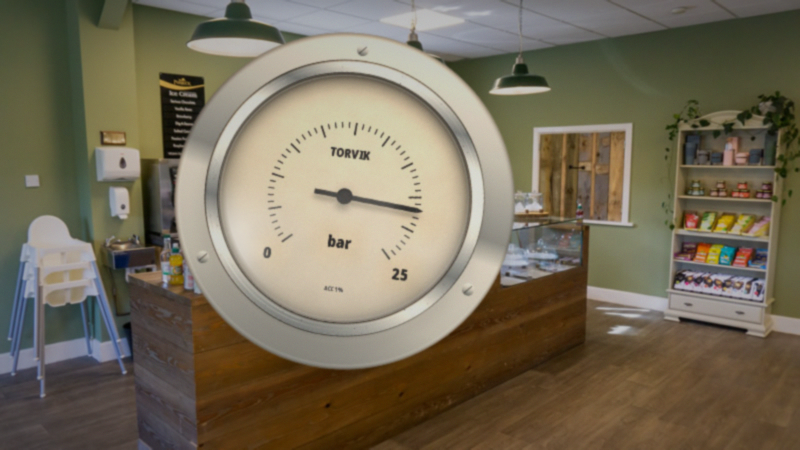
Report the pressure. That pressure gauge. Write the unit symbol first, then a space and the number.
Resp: bar 21
